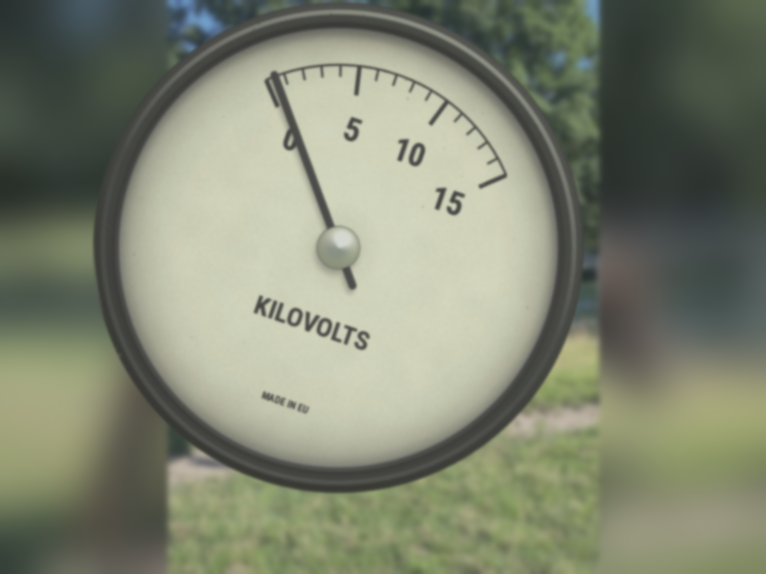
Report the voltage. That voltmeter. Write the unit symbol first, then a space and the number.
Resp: kV 0.5
